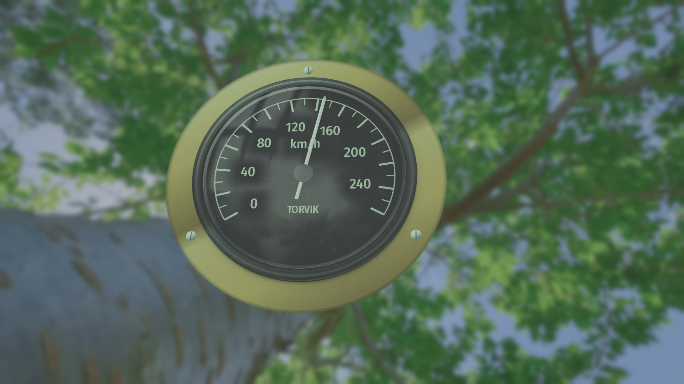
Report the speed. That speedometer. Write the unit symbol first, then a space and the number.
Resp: km/h 145
